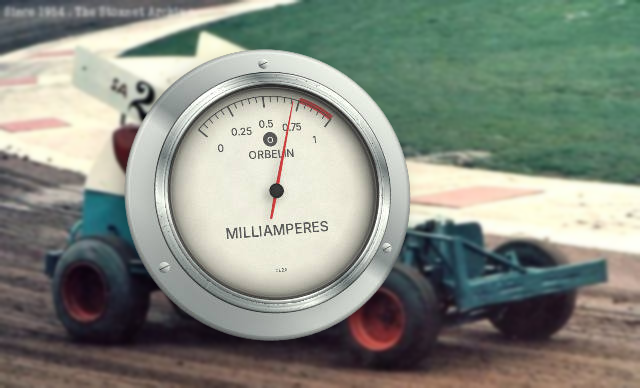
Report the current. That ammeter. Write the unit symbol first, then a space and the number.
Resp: mA 0.7
